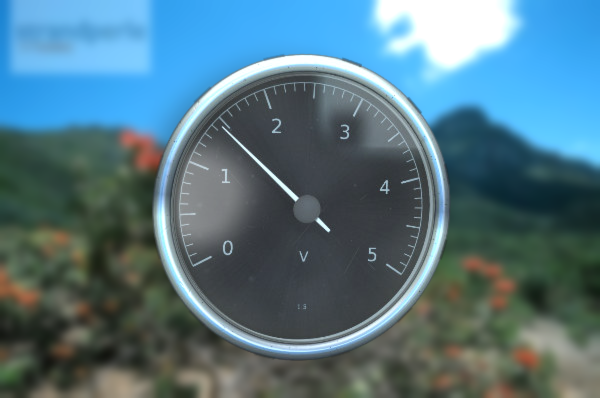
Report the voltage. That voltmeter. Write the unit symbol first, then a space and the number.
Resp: V 1.45
